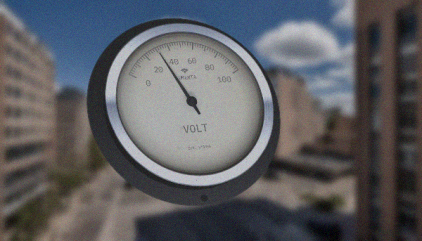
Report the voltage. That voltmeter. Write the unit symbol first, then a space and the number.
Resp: V 30
